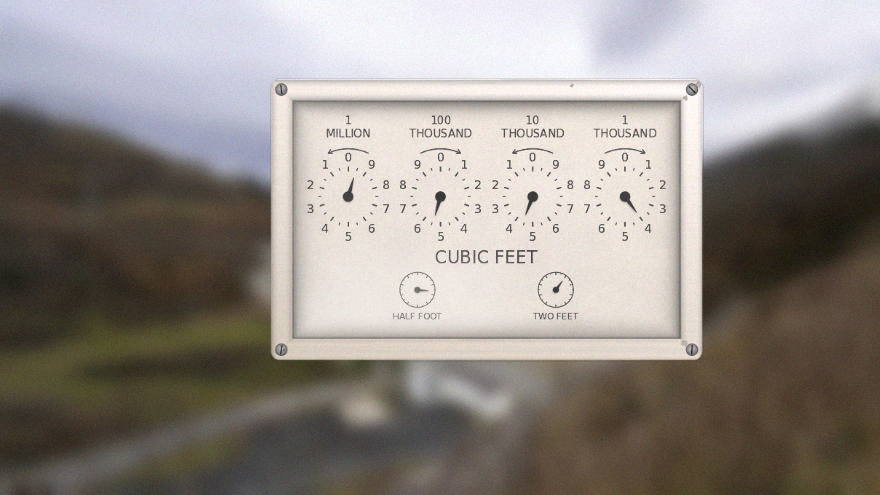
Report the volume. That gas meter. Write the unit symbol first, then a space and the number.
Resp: ft³ 954400
